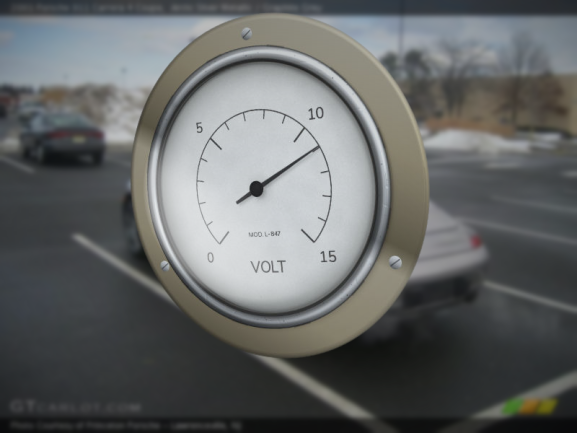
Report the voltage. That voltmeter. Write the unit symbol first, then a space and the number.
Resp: V 11
